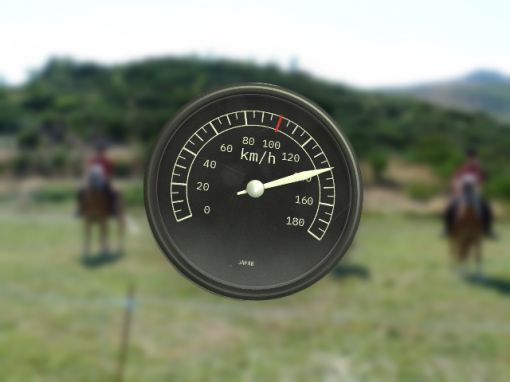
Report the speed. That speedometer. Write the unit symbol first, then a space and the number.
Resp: km/h 140
